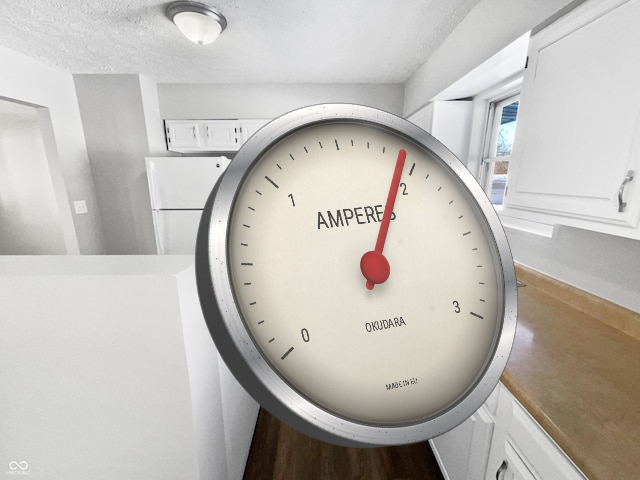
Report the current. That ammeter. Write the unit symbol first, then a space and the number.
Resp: A 1.9
